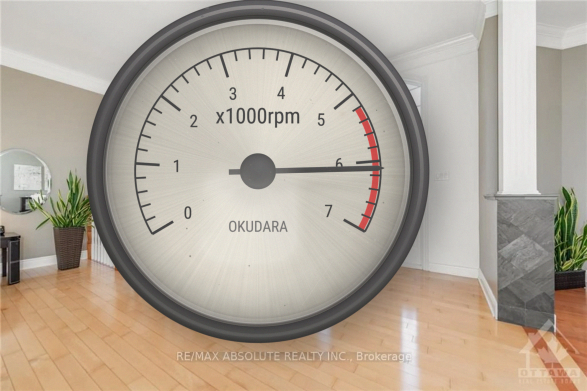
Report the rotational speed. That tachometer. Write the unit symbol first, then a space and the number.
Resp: rpm 6100
